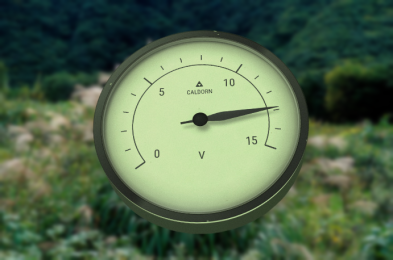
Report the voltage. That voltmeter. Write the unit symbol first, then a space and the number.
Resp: V 13
